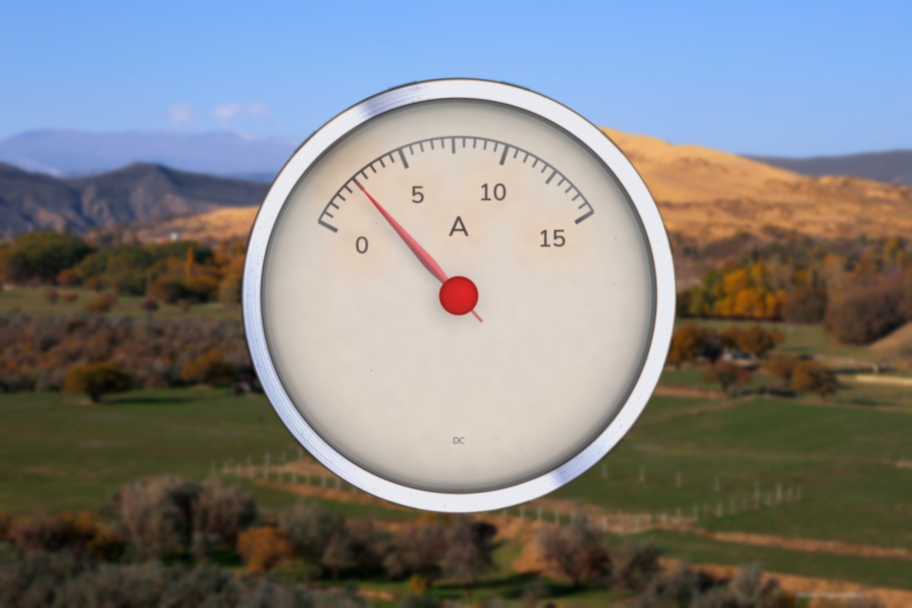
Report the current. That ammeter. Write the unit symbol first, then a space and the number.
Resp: A 2.5
